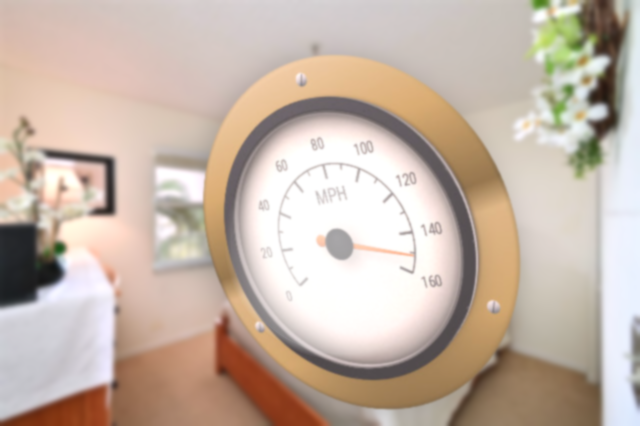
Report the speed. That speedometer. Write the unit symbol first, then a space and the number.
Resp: mph 150
